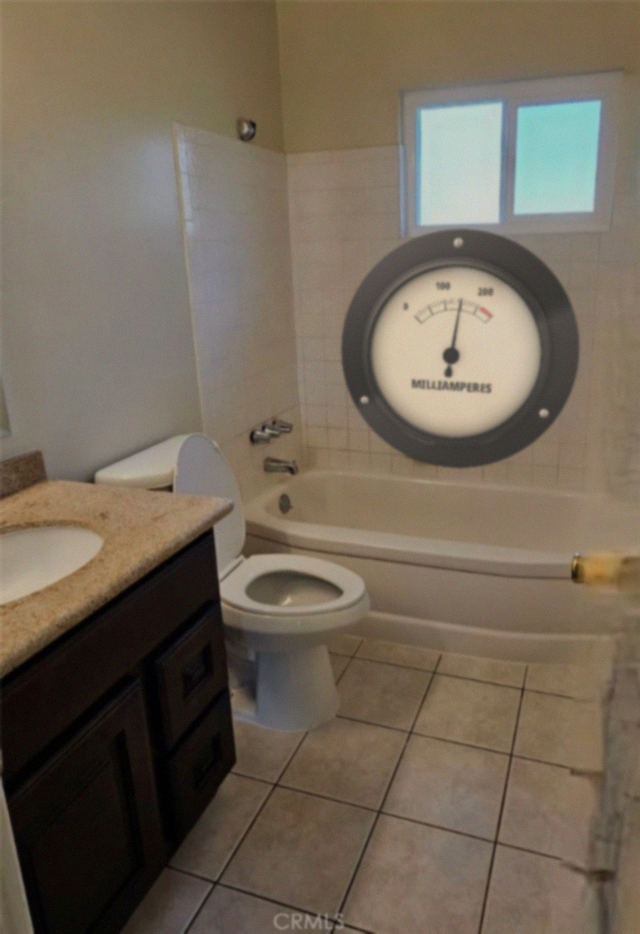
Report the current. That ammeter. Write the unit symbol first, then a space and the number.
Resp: mA 150
